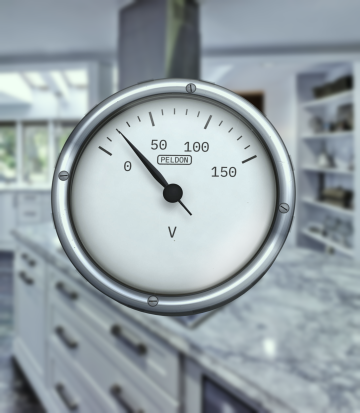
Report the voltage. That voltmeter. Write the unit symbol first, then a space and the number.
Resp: V 20
